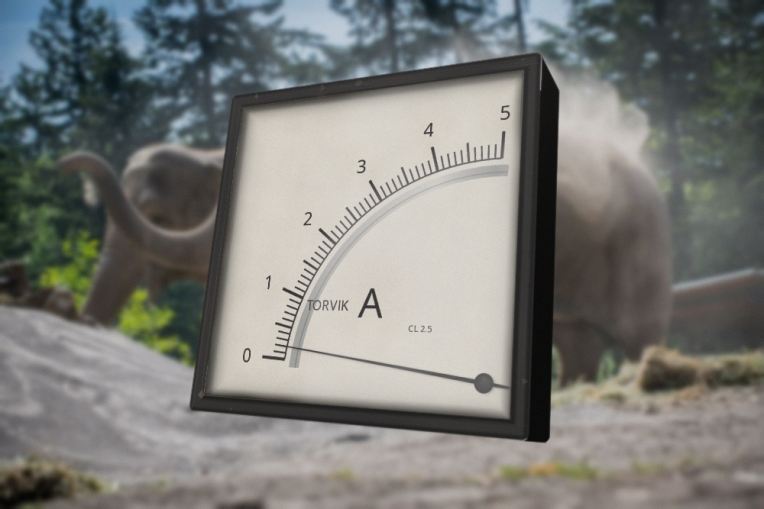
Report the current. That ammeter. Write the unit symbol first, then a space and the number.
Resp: A 0.2
